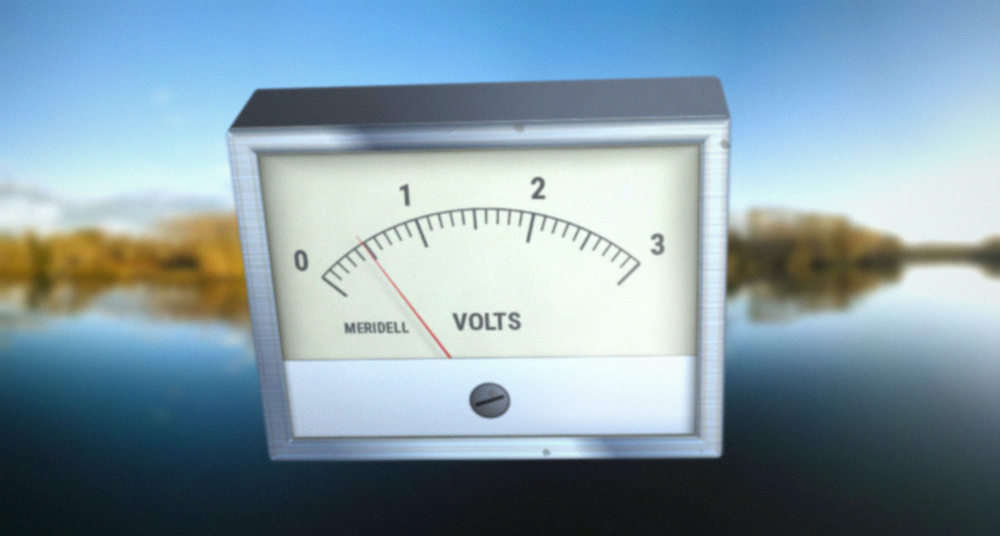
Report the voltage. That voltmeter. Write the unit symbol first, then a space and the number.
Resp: V 0.5
